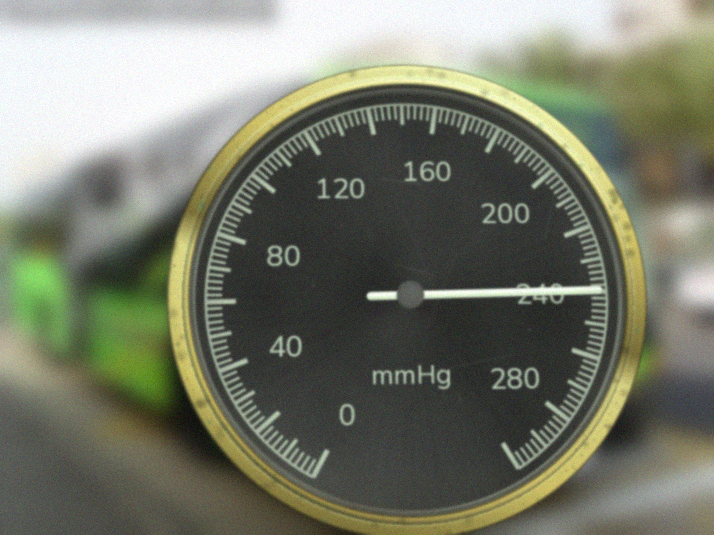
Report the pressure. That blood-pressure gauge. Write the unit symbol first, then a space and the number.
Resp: mmHg 240
